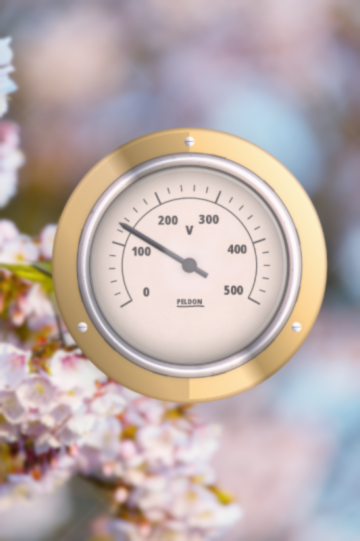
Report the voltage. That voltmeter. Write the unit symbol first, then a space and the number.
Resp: V 130
